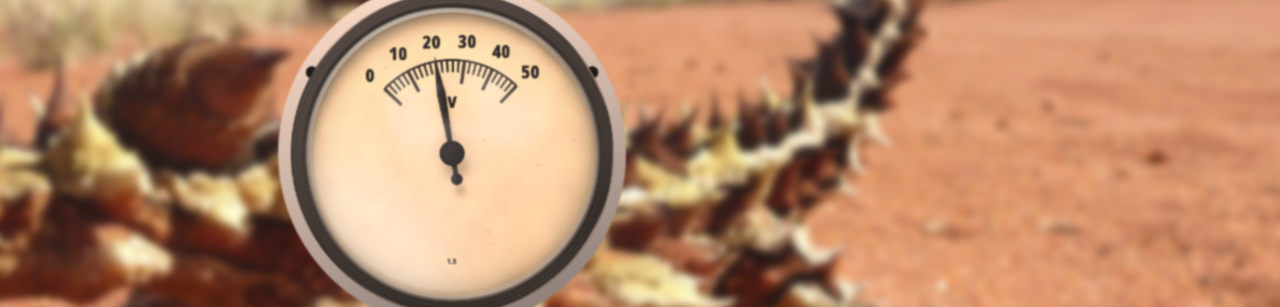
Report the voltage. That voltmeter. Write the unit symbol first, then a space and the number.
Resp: V 20
